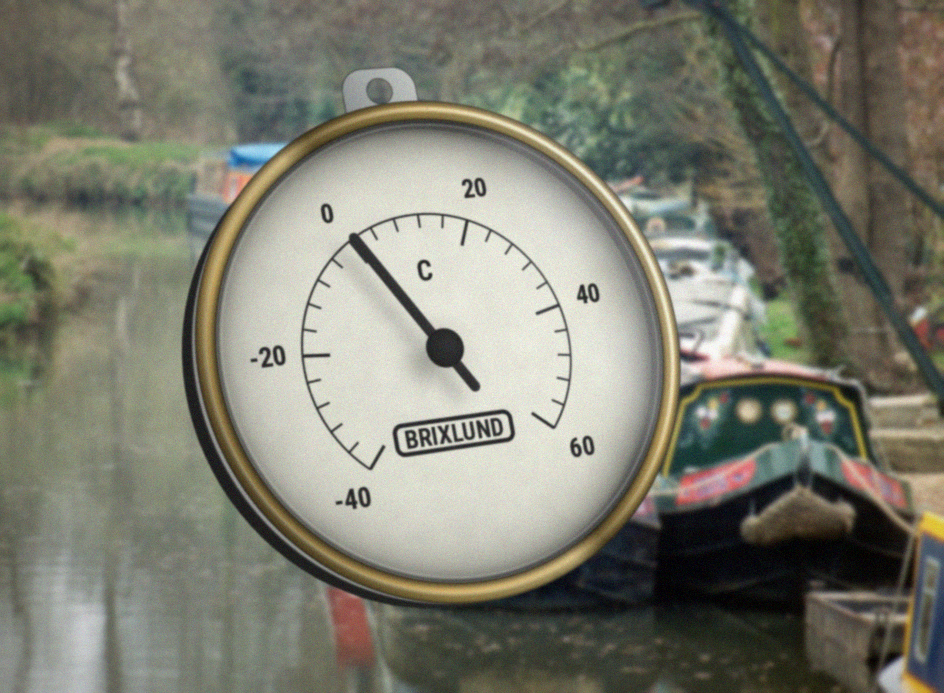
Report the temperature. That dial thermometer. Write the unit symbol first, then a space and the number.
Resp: °C 0
